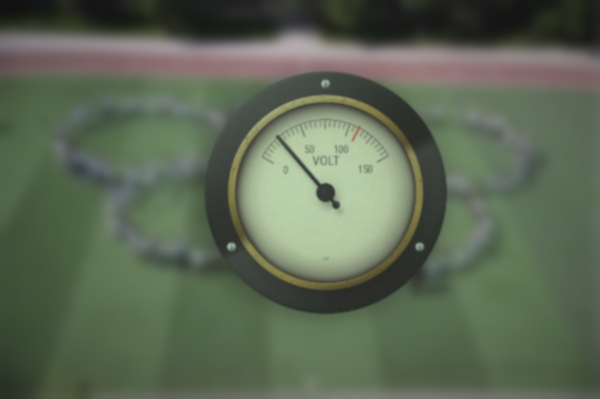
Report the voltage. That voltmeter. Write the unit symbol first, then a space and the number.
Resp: V 25
